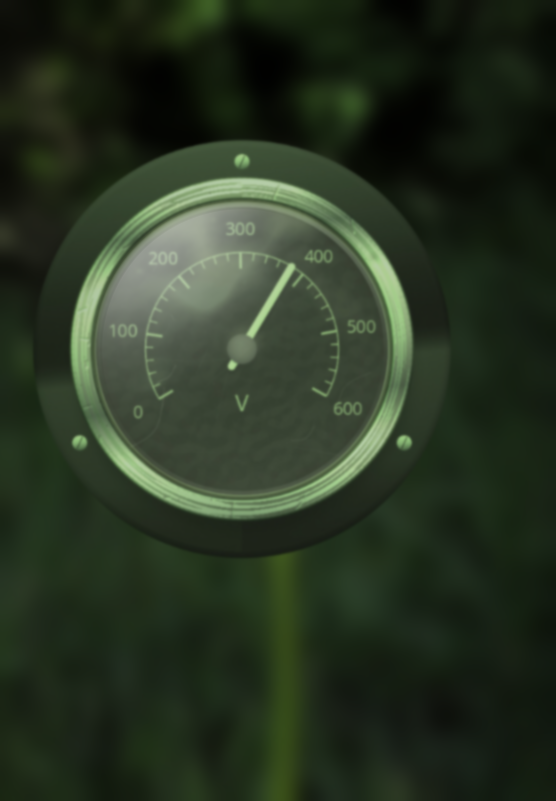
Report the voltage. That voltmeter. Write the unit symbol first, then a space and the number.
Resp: V 380
